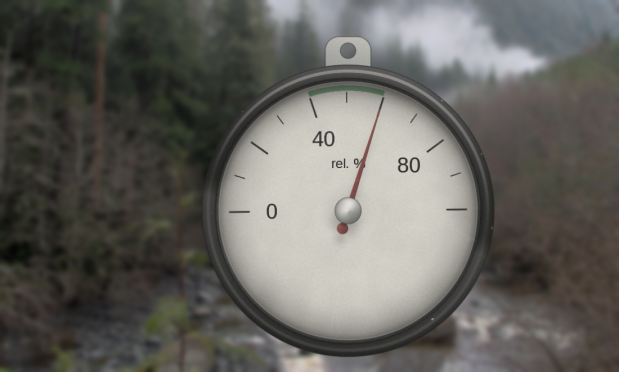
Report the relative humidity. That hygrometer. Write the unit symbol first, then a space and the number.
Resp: % 60
